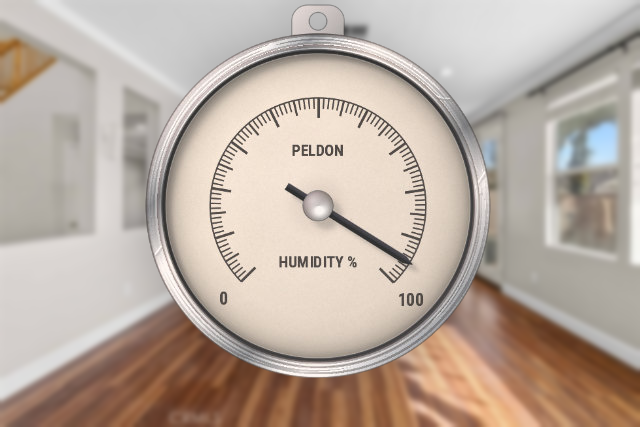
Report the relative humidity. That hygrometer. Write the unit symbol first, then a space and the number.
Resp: % 95
